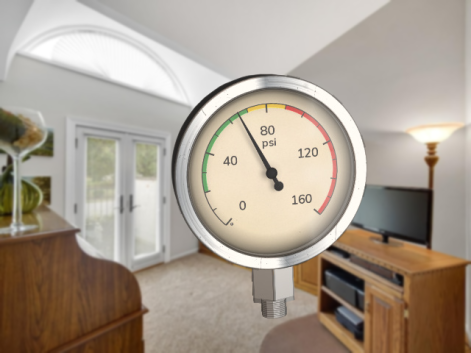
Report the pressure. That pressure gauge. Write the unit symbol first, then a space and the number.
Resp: psi 65
